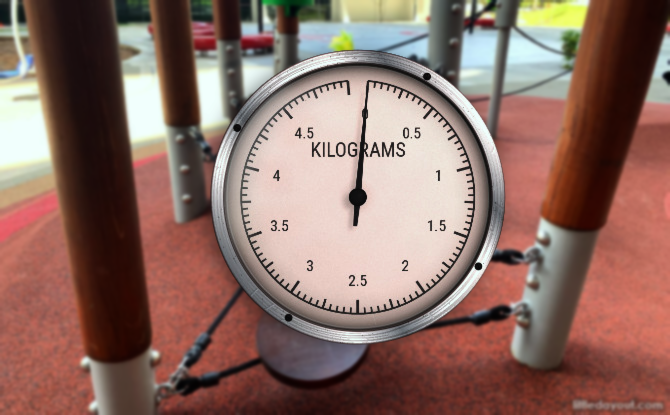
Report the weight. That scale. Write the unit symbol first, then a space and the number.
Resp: kg 0
